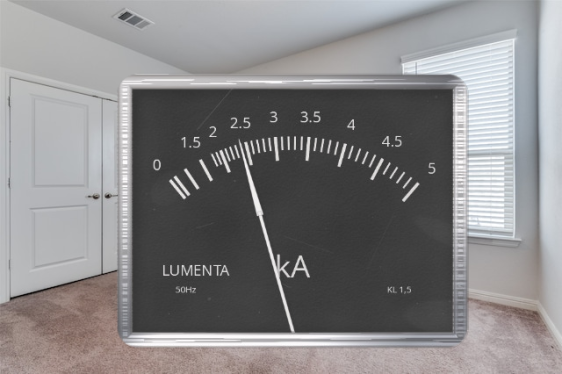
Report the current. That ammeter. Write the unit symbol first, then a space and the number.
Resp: kA 2.4
